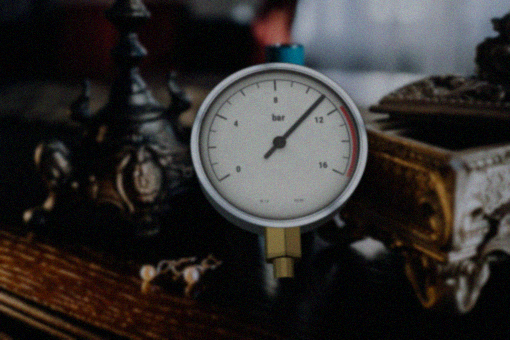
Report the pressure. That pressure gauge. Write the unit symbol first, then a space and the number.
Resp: bar 11
